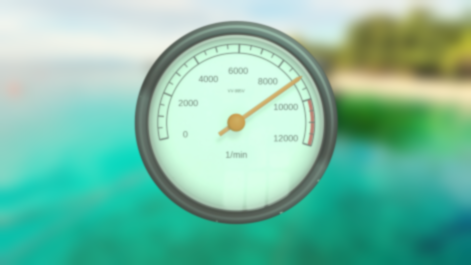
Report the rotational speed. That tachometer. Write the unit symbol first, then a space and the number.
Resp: rpm 9000
